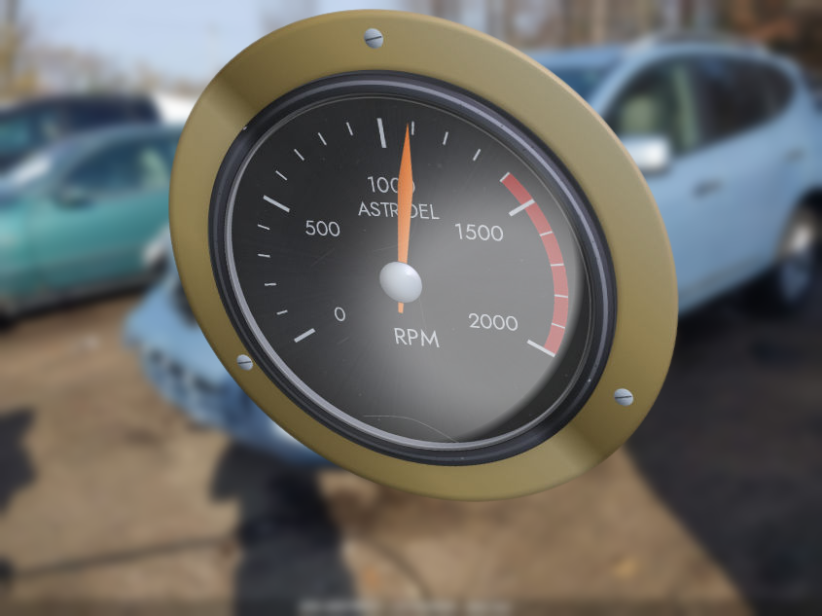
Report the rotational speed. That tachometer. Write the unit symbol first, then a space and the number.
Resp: rpm 1100
